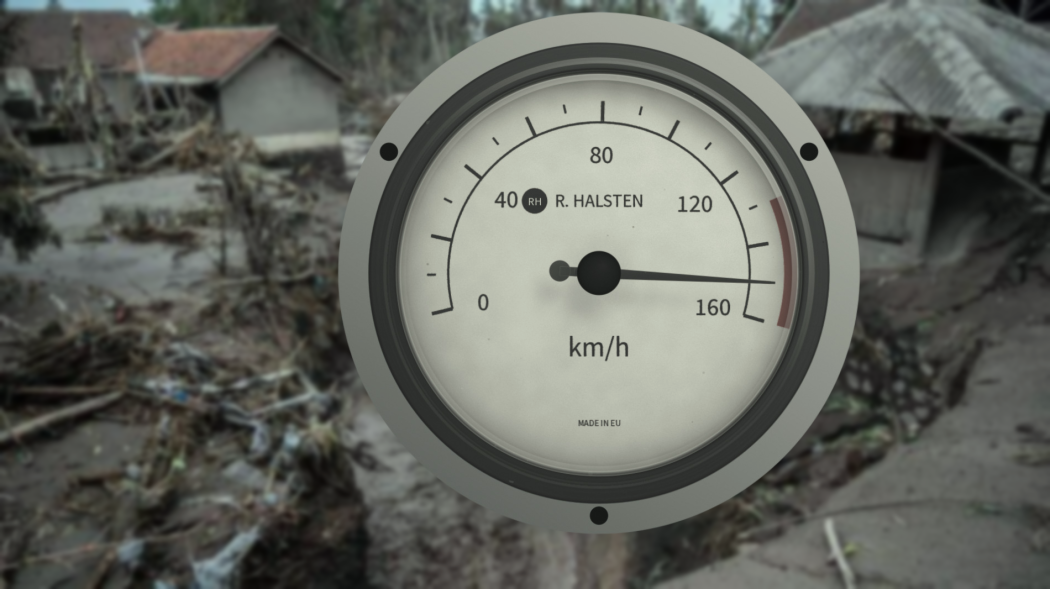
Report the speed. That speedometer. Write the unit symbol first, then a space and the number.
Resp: km/h 150
